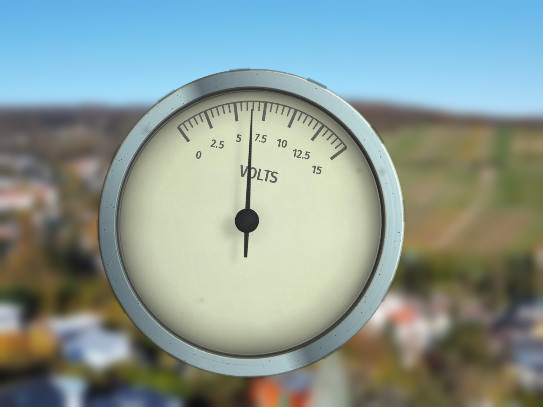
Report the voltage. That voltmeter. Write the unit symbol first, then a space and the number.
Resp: V 6.5
